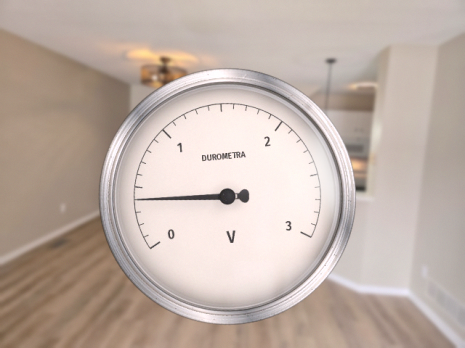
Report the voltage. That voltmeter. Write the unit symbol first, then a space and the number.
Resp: V 0.4
